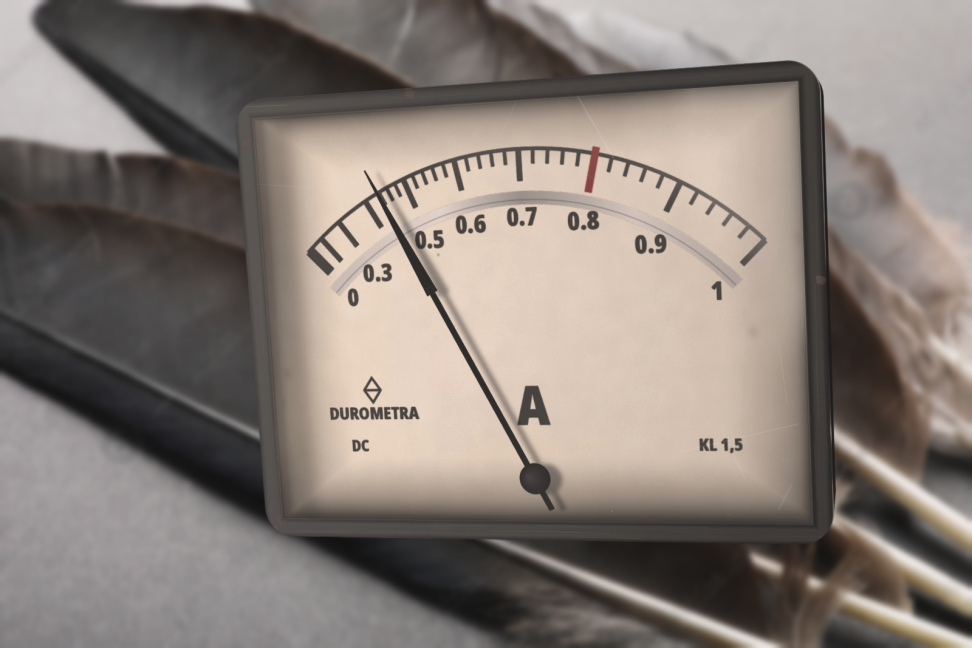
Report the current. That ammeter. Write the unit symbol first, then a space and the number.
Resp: A 0.44
